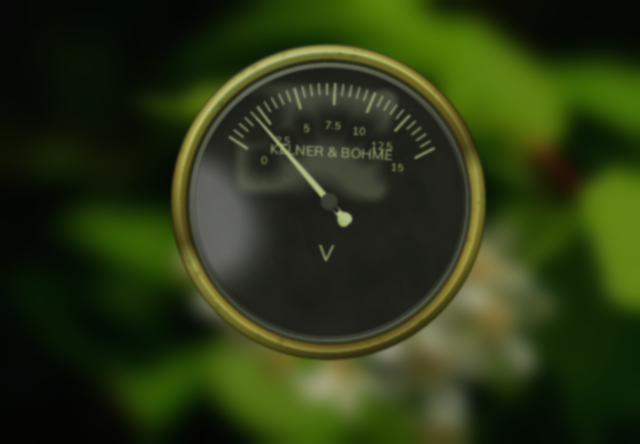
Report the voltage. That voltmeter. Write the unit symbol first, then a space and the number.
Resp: V 2
